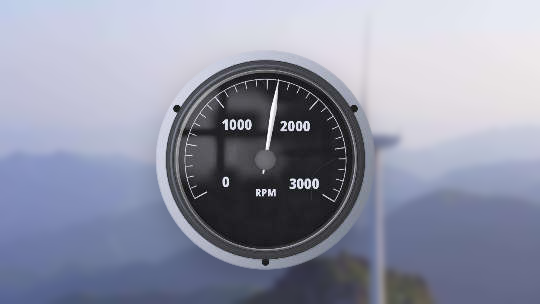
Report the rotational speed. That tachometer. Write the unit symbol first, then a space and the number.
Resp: rpm 1600
